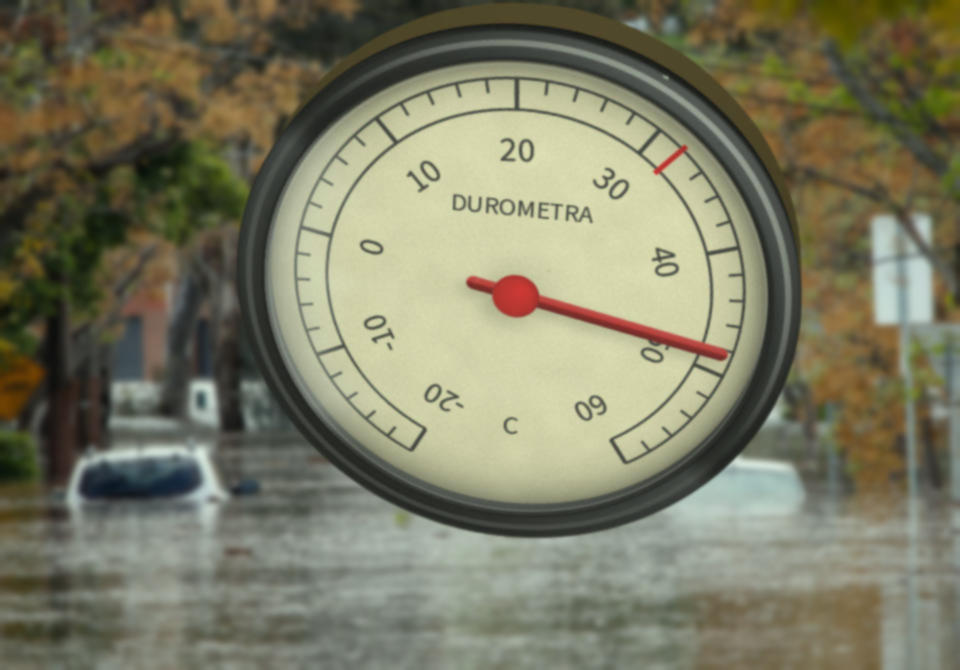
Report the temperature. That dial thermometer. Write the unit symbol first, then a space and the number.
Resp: °C 48
